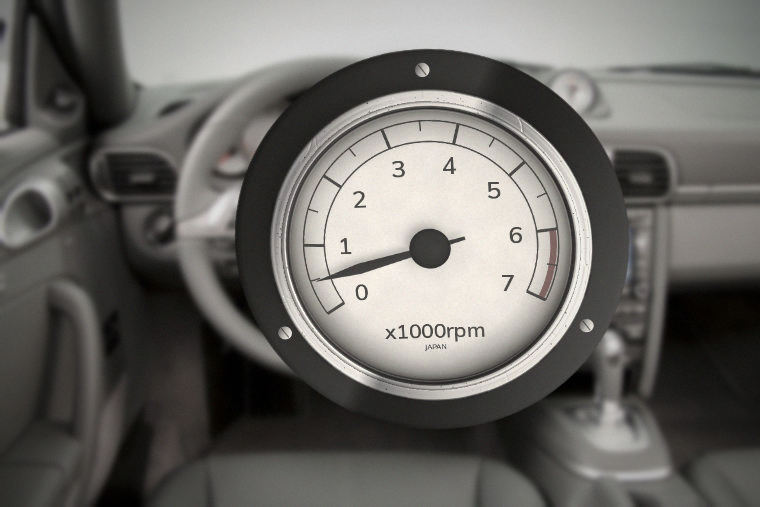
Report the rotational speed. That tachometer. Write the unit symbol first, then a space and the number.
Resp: rpm 500
